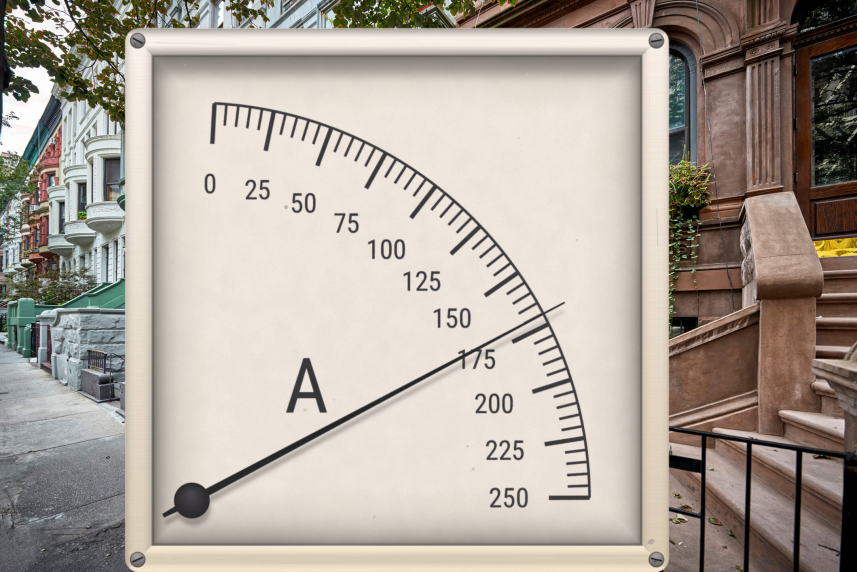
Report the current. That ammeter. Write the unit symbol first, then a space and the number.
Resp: A 170
